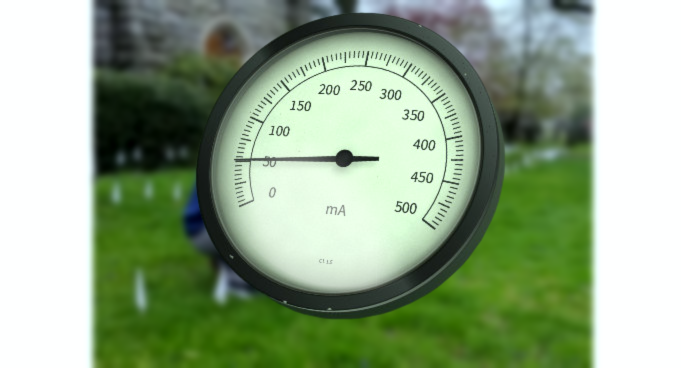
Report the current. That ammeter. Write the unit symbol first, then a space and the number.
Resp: mA 50
